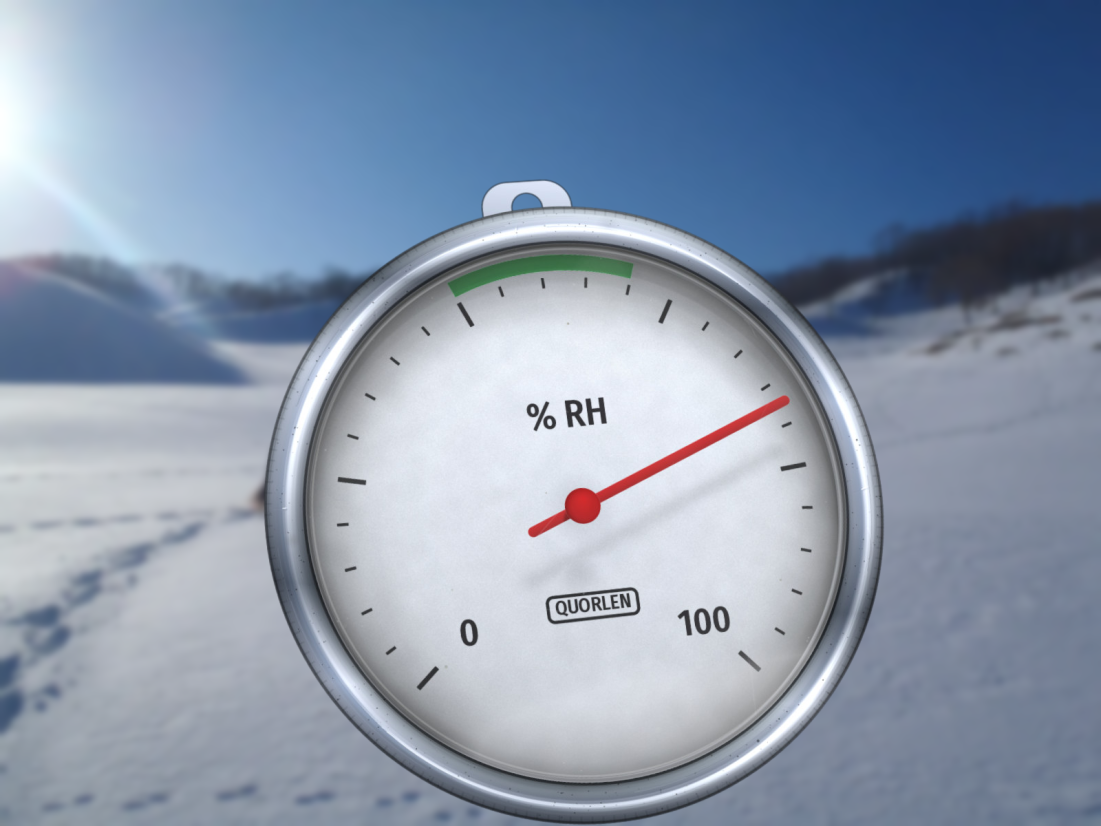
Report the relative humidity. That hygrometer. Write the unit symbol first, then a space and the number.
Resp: % 74
